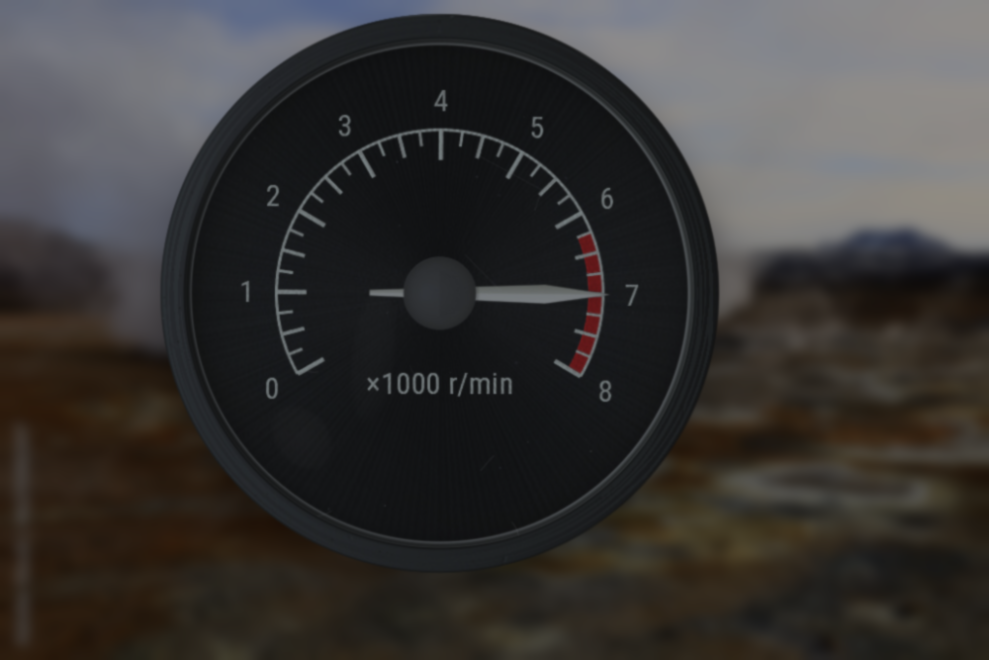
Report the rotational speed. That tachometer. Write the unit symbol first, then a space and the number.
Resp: rpm 7000
